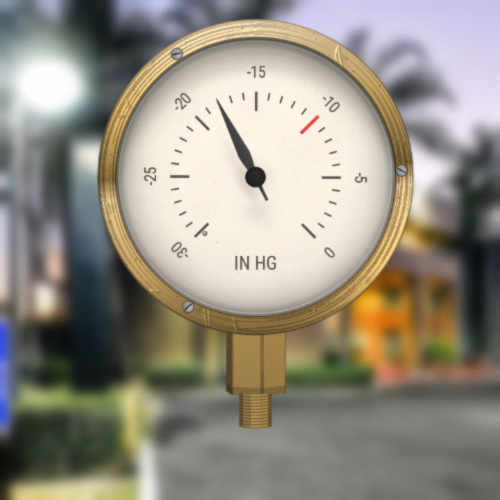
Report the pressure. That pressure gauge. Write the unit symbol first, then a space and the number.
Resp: inHg -18
